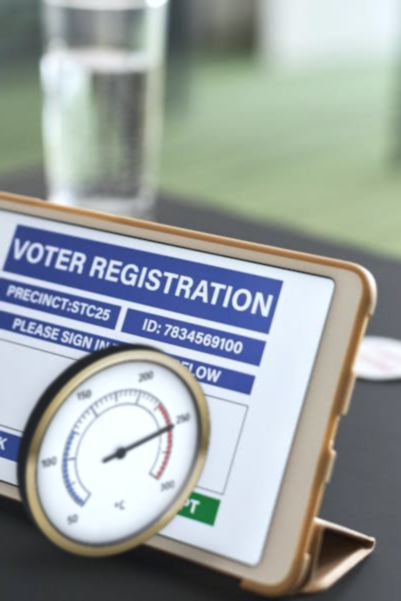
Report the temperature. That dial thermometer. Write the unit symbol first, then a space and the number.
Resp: °C 250
